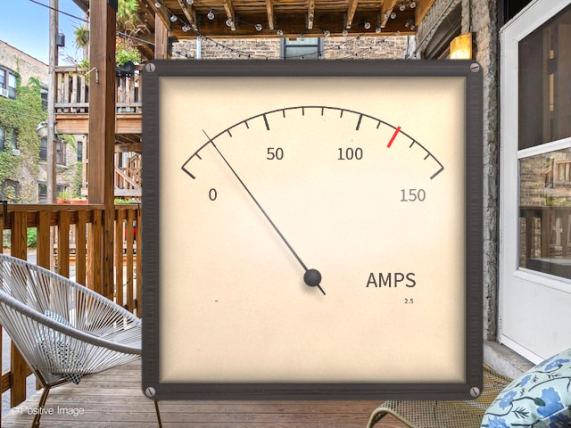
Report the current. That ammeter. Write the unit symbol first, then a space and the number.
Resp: A 20
